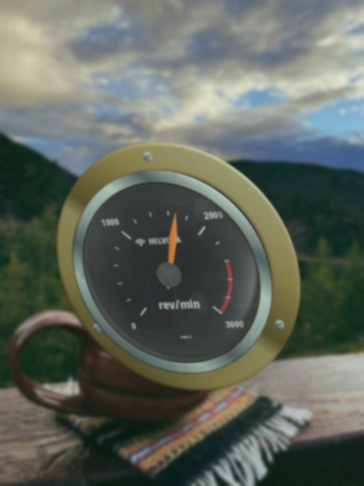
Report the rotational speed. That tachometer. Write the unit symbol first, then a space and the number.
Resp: rpm 1700
